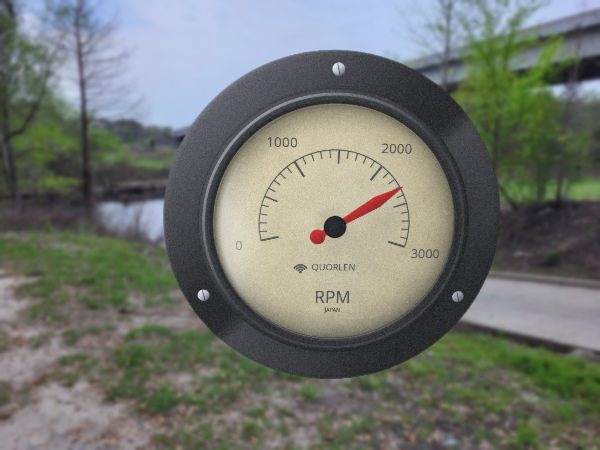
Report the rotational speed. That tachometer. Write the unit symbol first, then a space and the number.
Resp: rpm 2300
